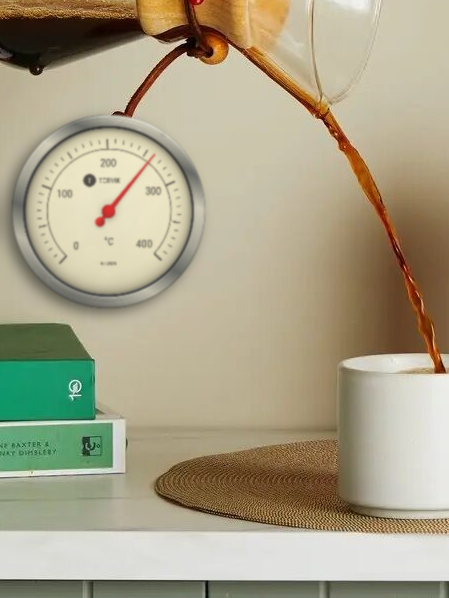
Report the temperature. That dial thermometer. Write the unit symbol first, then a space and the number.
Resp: °C 260
